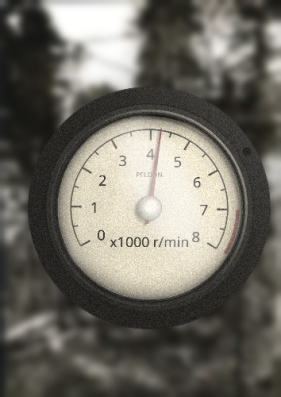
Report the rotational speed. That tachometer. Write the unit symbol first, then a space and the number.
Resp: rpm 4250
